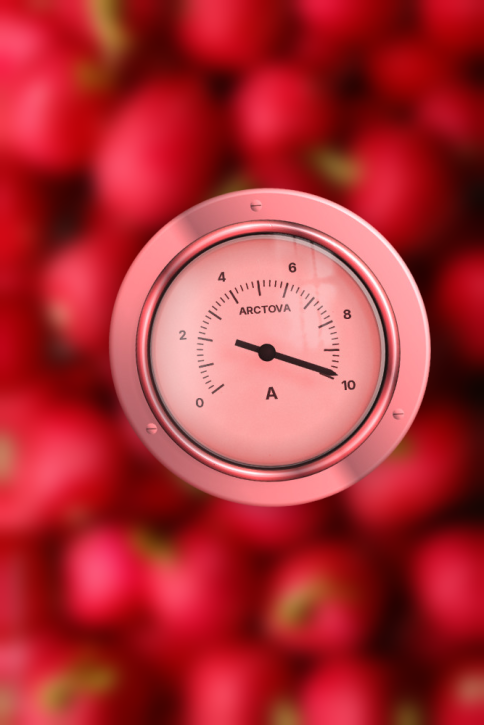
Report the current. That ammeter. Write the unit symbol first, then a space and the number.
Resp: A 9.8
